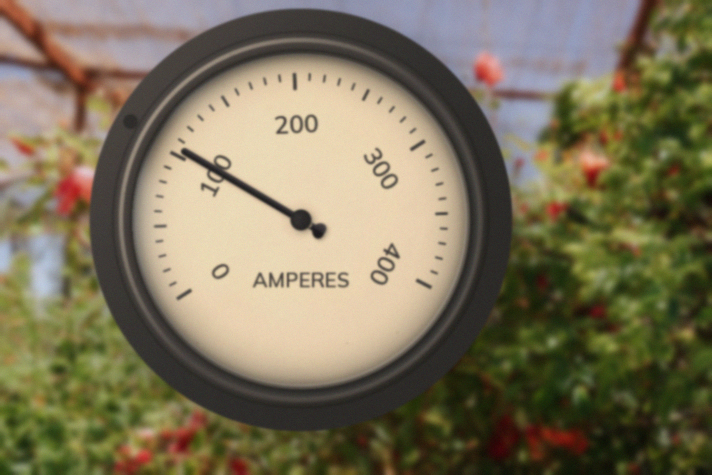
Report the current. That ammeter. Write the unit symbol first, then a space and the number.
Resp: A 105
